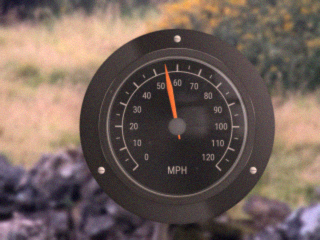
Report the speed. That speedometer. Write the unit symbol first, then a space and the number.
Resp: mph 55
